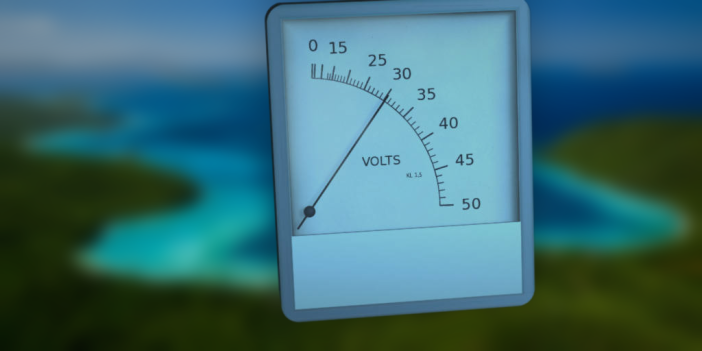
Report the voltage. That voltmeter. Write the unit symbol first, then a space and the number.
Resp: V 30
